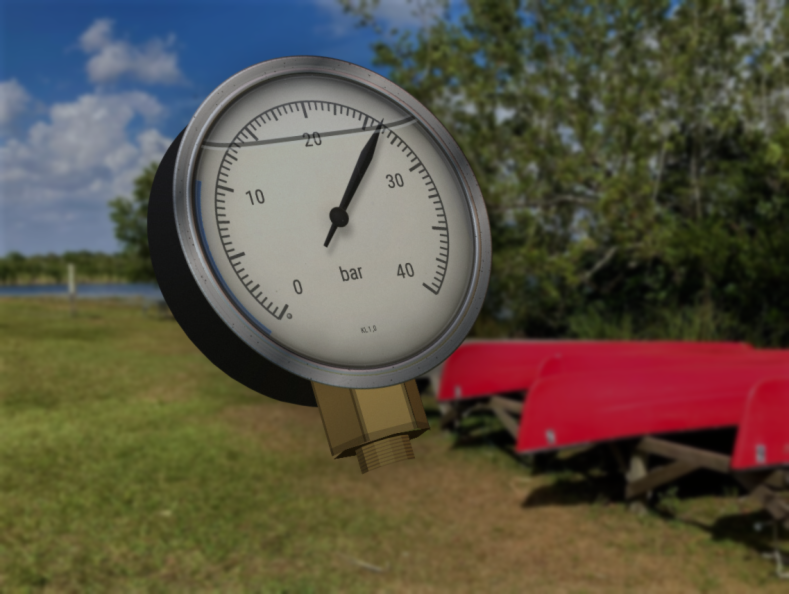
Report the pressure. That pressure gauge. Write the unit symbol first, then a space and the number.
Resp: bar 26
